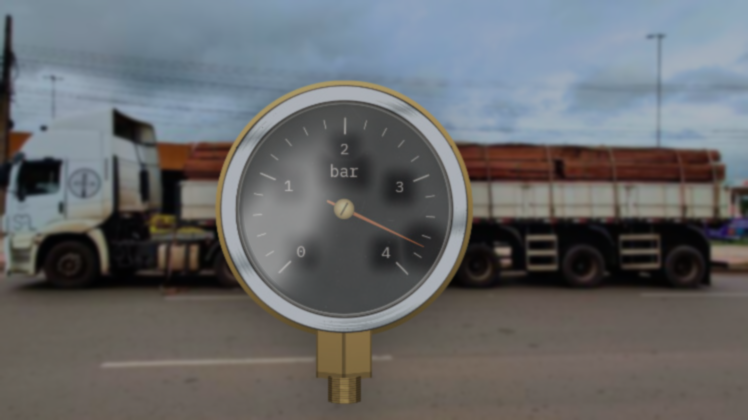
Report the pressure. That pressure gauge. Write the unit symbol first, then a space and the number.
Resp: bar 3.7
